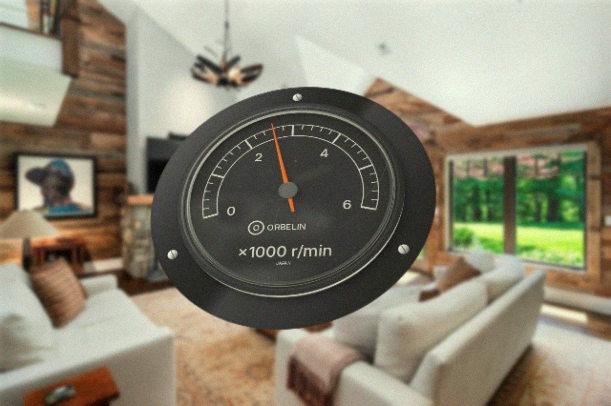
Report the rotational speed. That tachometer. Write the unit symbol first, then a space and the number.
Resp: rpm 2600
